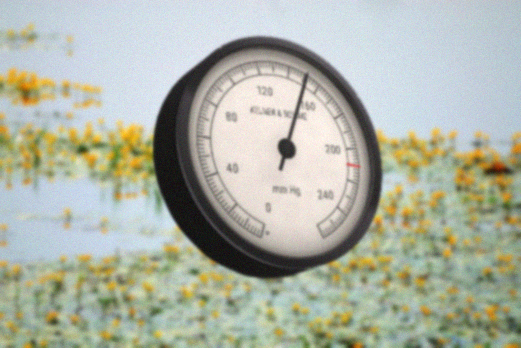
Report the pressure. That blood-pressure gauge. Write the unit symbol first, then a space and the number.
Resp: mmHg 150
